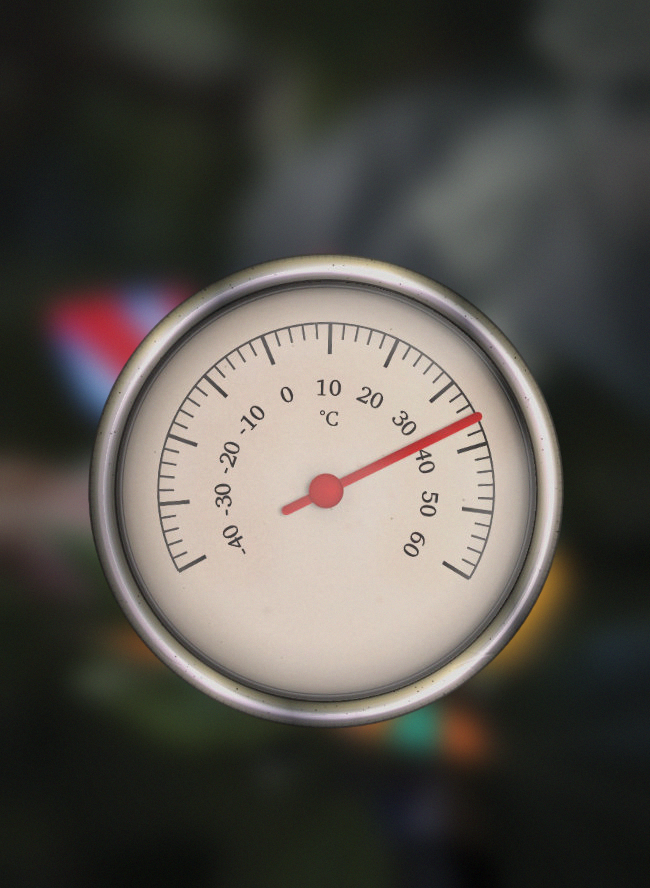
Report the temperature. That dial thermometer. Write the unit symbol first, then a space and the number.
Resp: °C 36
